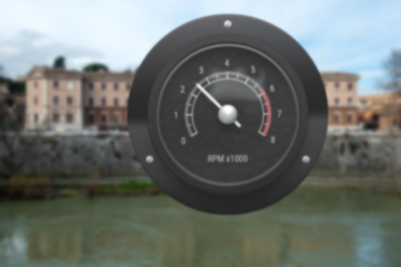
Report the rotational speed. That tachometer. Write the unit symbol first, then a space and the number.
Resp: rpm 2500
